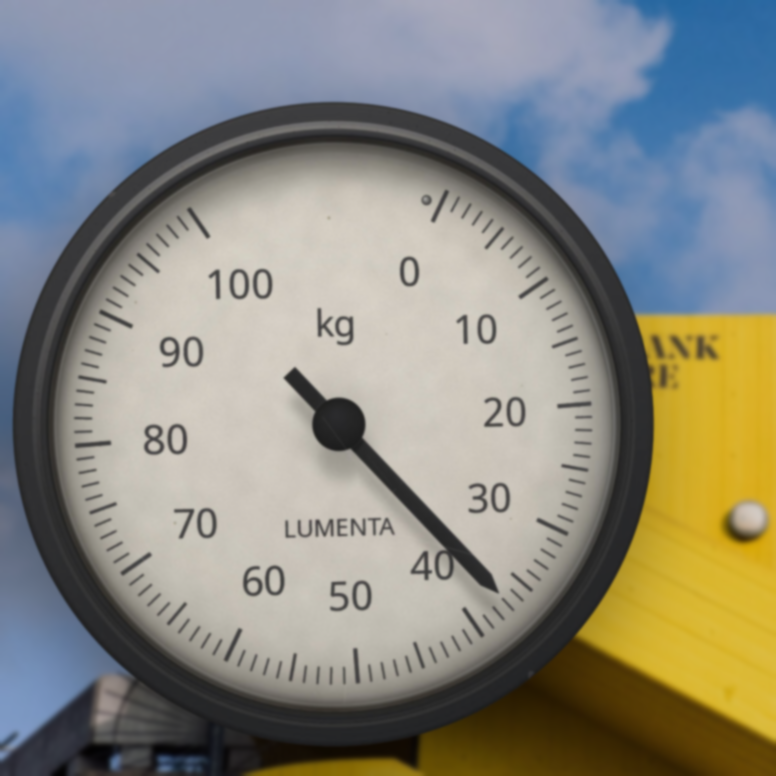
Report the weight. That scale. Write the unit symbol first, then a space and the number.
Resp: kg 37
